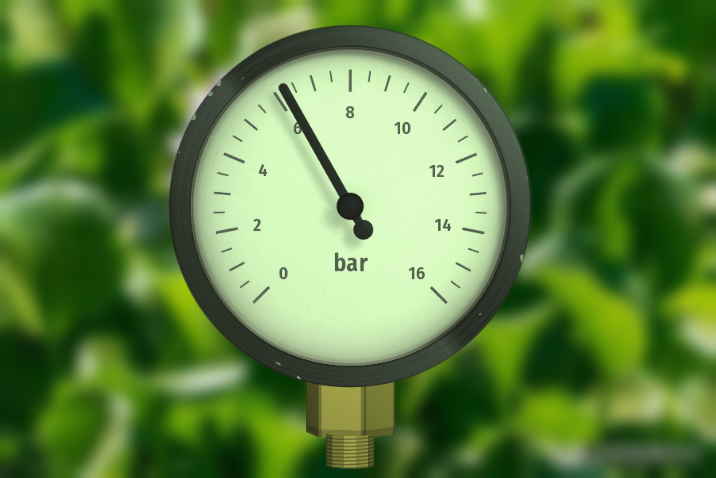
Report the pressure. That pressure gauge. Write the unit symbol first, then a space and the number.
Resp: bar 6.25
